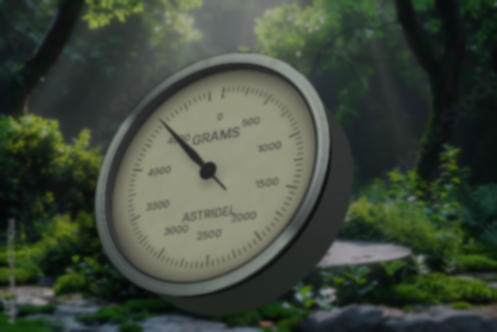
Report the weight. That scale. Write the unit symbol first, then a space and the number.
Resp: g 4500
